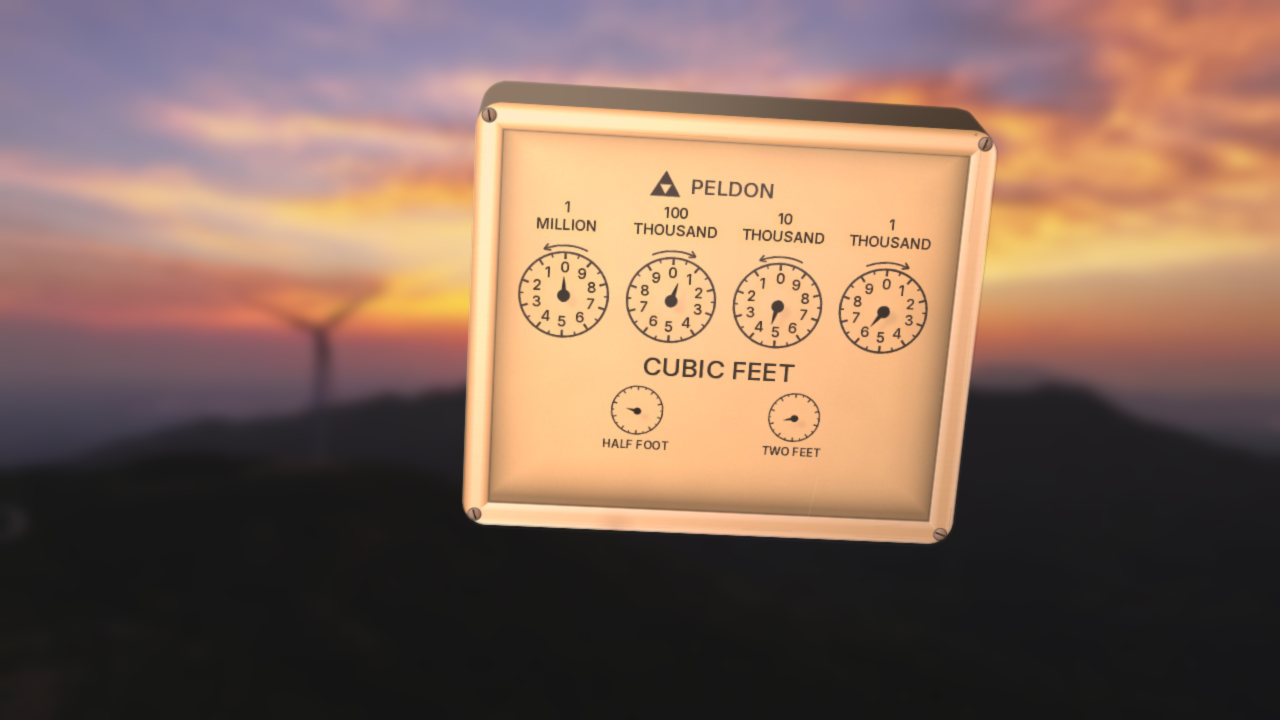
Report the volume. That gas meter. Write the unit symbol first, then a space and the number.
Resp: ft³ 4600
